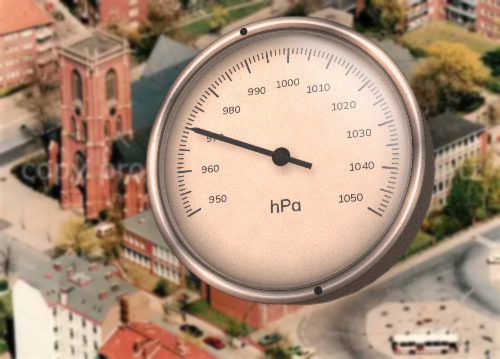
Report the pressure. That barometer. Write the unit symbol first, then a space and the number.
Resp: hPa 970
